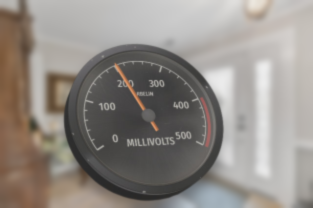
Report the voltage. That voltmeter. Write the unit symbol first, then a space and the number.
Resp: mV 200
